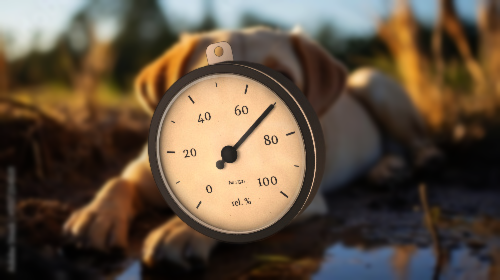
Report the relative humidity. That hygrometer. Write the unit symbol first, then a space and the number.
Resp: % 70
